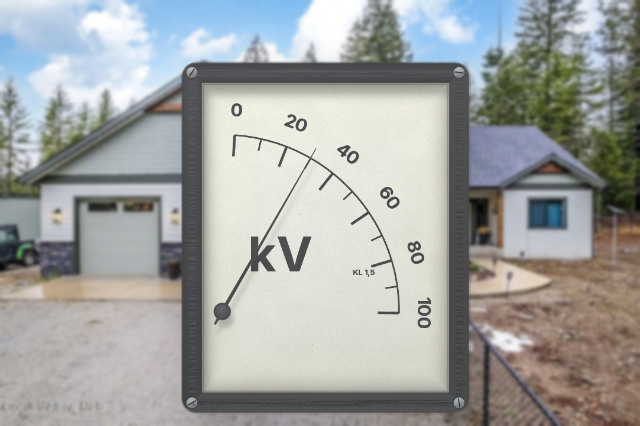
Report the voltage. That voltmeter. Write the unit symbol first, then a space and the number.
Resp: kV 30
